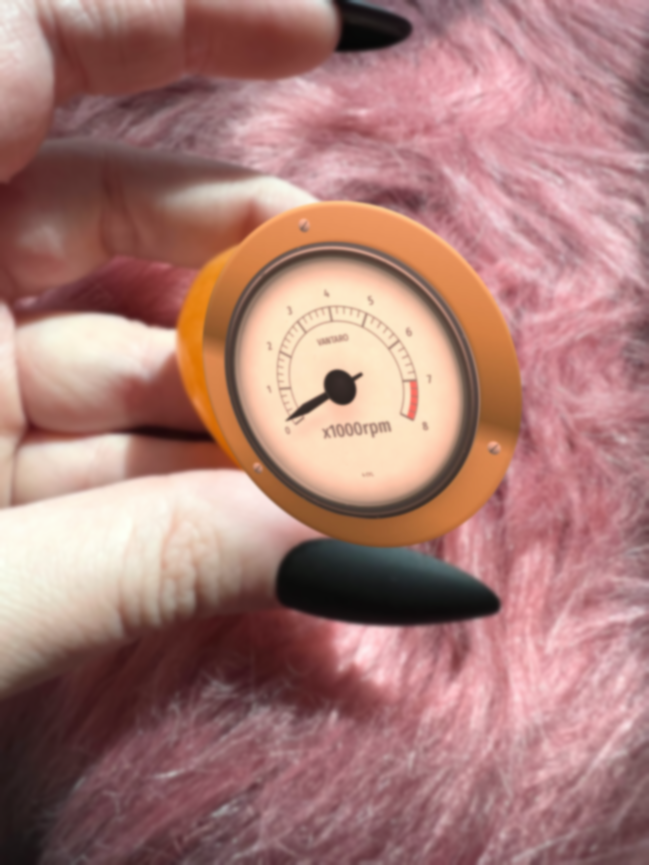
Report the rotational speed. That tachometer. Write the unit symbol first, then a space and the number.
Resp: rpm 200
